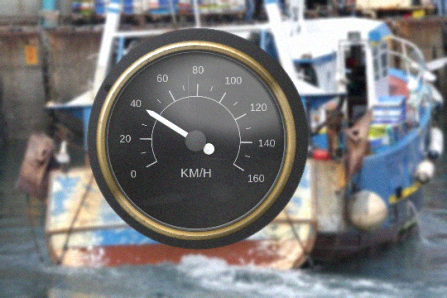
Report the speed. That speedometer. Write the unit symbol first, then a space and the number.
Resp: km/h 40
